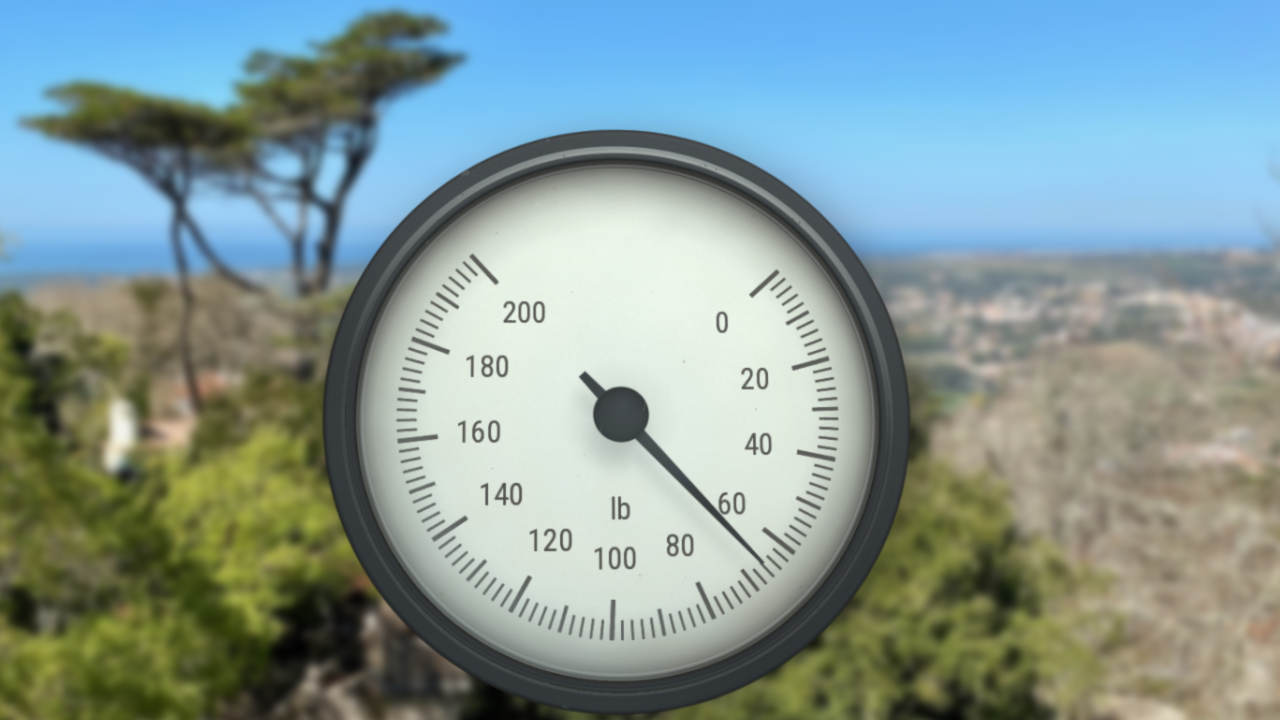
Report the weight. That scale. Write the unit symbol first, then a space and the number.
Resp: lb 66
